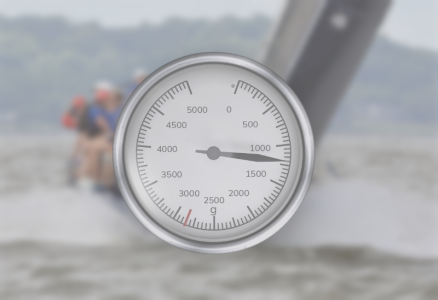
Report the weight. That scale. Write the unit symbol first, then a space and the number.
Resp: g 1200
